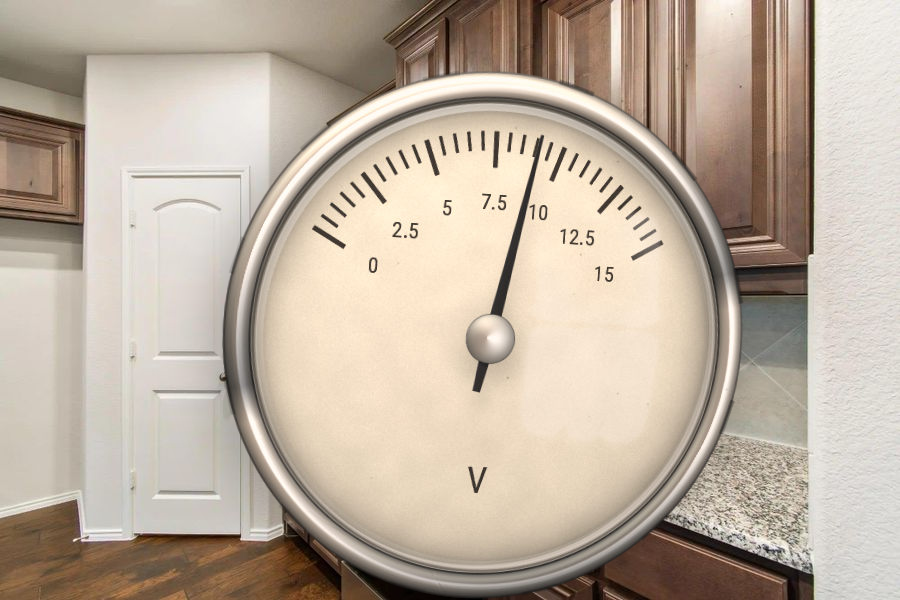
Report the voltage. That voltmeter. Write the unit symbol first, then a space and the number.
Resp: V 9
